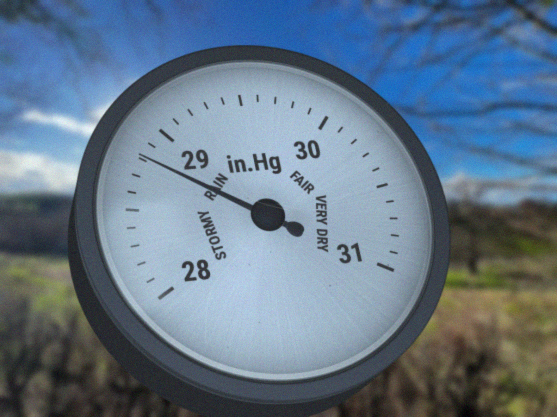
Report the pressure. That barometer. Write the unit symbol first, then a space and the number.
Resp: inHg 28.8
